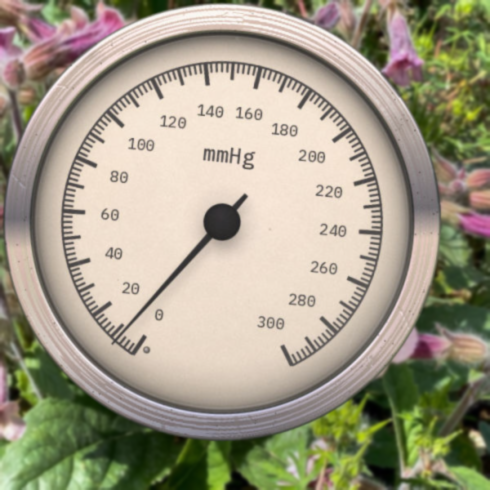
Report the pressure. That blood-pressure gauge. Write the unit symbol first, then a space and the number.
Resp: mmHg 8
